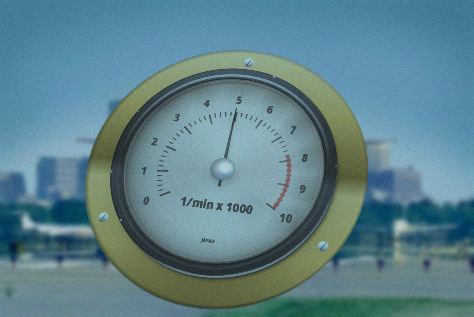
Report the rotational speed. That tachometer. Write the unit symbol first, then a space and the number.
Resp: rpm 5000
